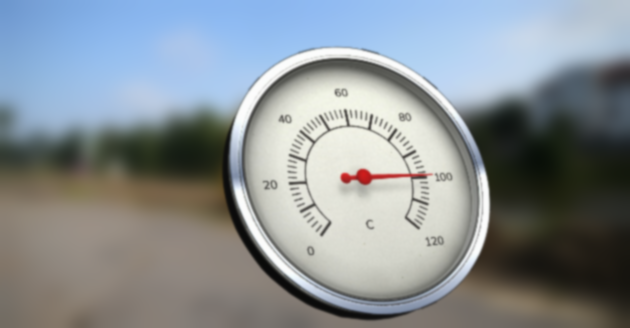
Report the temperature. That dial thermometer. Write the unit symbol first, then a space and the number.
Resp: °C 100
